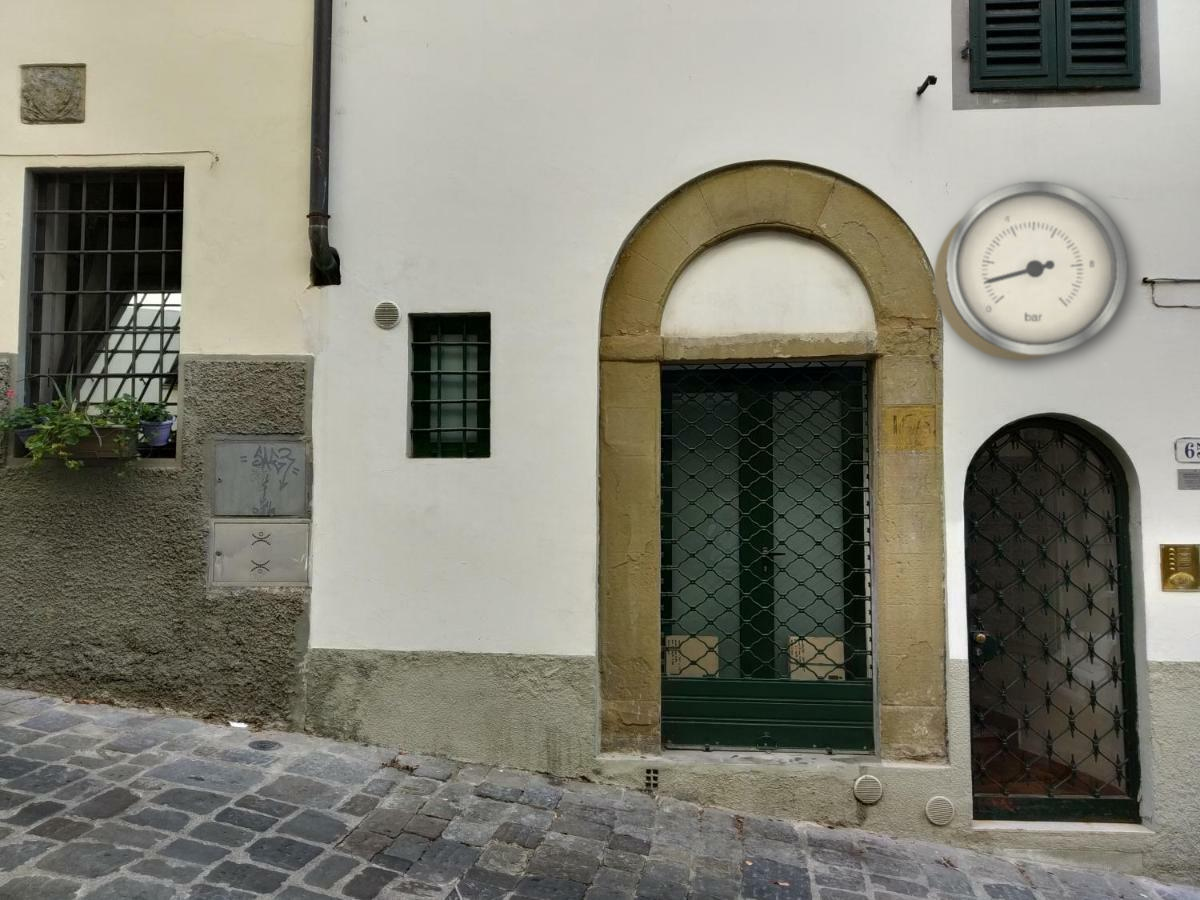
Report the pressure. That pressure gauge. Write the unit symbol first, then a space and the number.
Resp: bar 1
